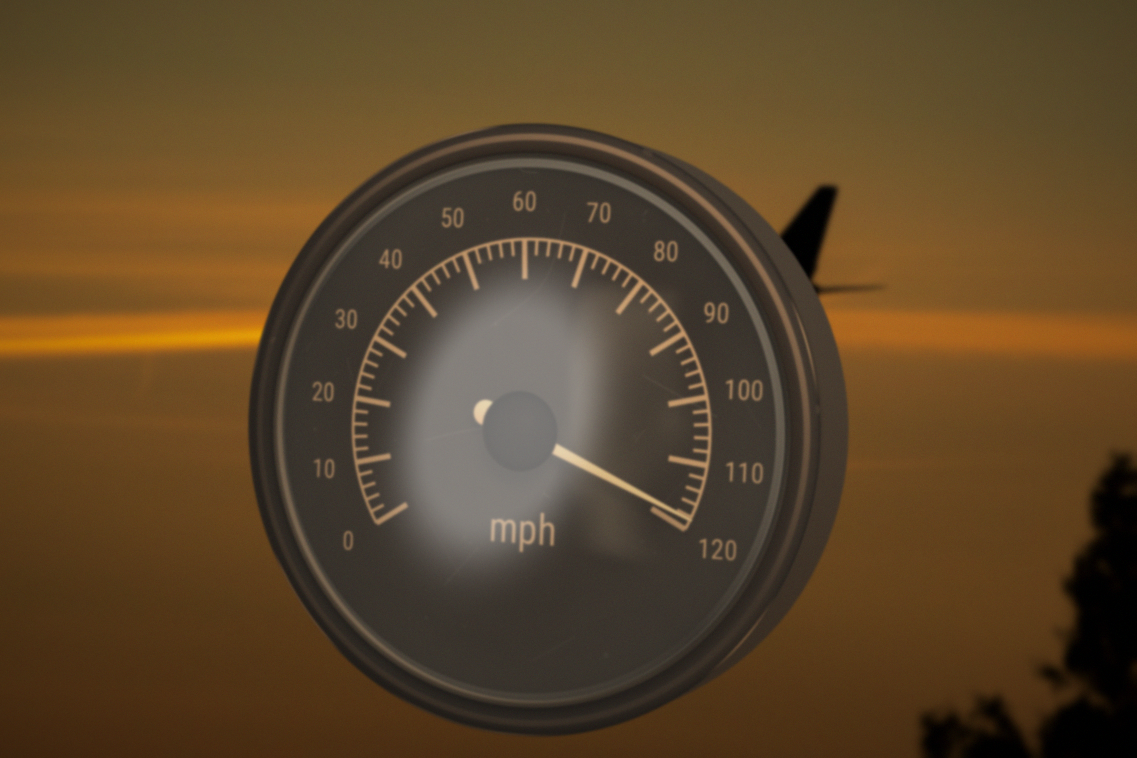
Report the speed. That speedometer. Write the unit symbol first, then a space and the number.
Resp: mph 118
